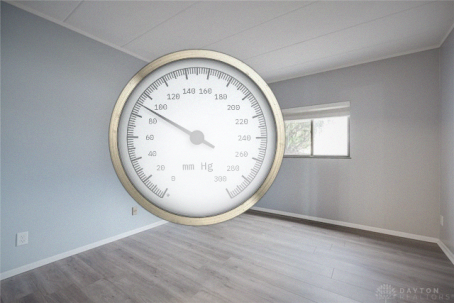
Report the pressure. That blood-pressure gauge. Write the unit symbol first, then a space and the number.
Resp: mmHg 90
